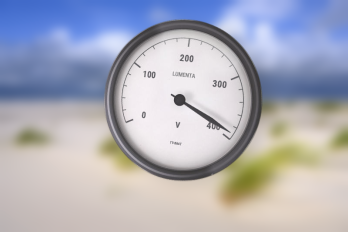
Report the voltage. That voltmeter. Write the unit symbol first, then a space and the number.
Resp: V 390
